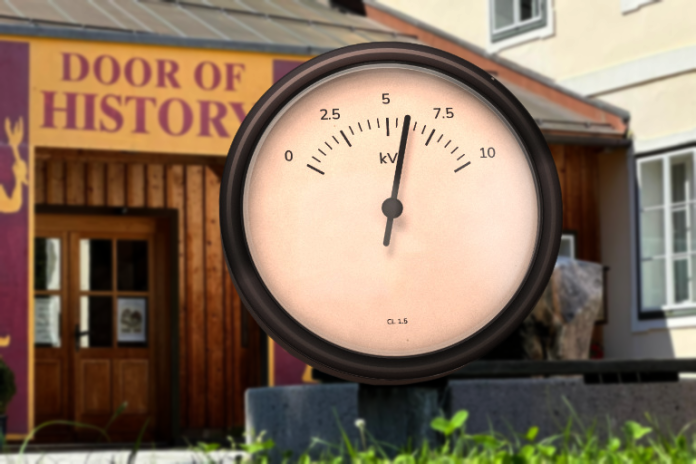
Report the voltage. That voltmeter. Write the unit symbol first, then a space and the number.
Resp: kV 6
